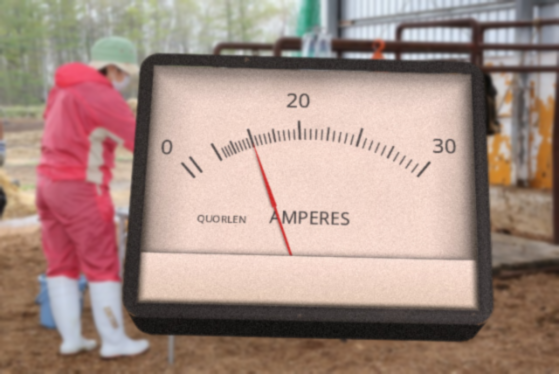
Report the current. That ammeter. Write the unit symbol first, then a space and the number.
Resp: A 15
